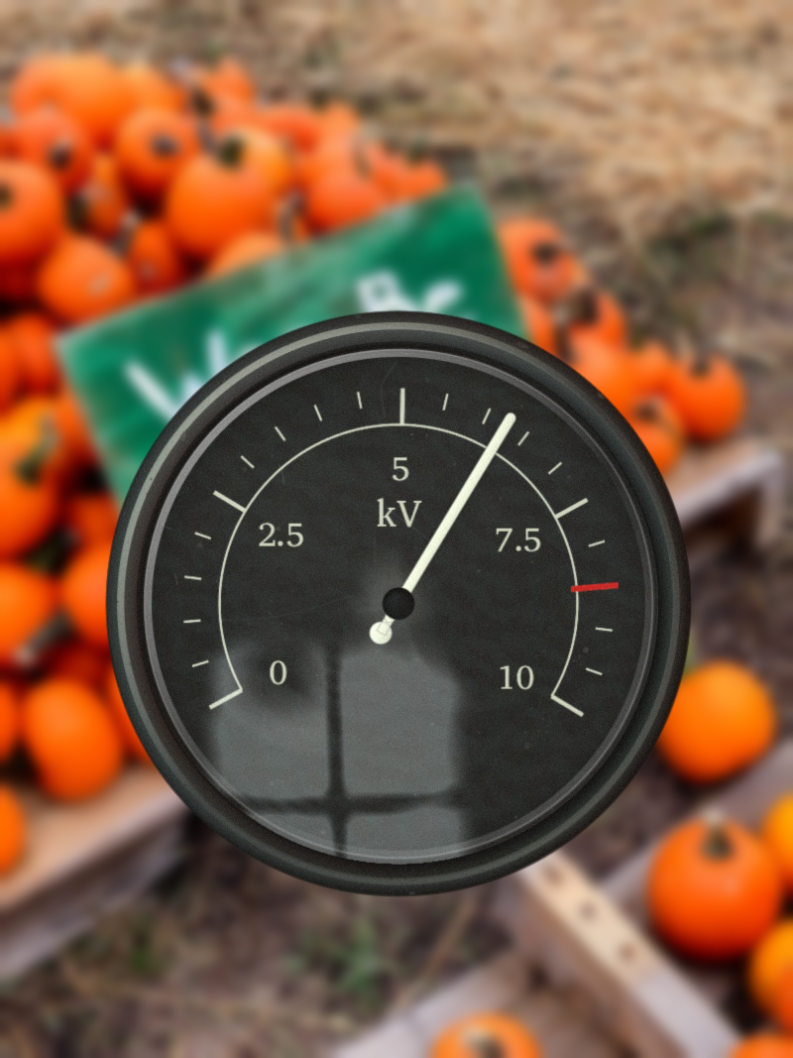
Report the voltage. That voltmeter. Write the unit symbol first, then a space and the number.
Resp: kV 6.25
